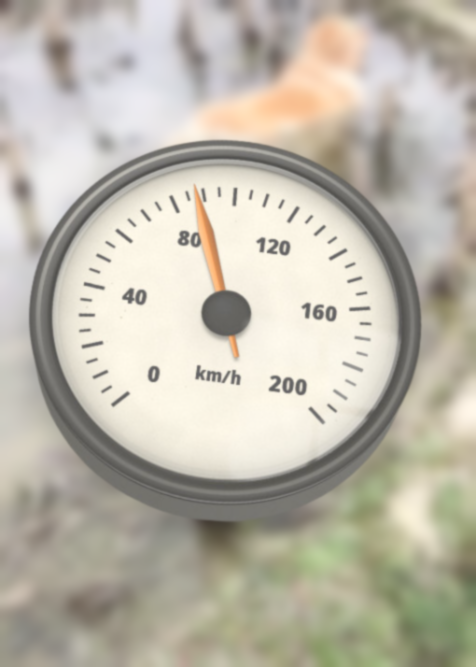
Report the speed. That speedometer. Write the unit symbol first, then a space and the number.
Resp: km/h 87.5
